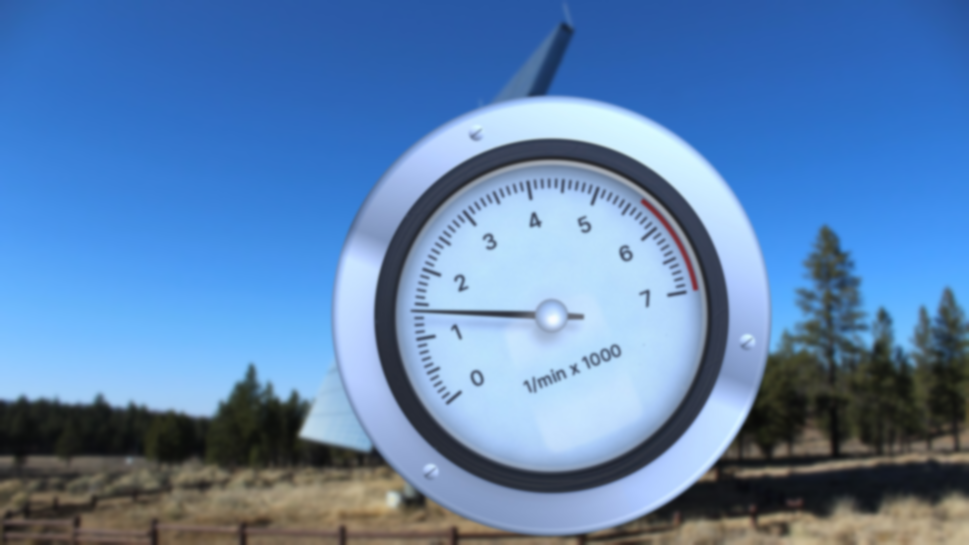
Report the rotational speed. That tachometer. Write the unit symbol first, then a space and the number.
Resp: rpm 1400
